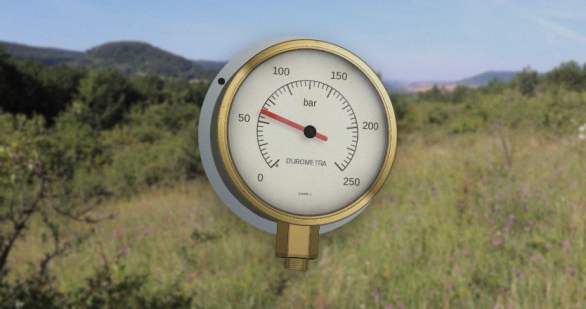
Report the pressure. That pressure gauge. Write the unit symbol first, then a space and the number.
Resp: bar 60
